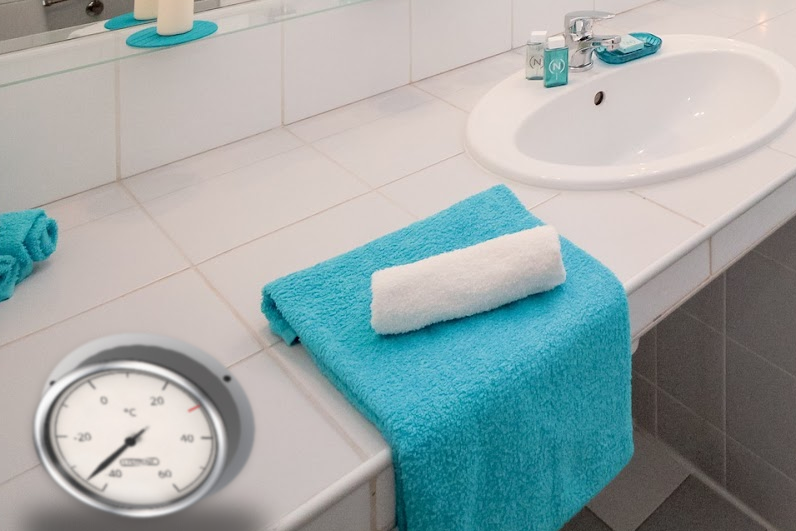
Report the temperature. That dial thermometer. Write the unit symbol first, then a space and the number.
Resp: °C -35
